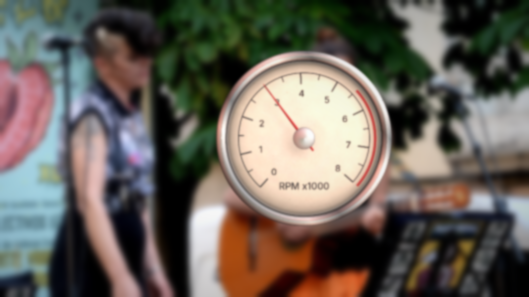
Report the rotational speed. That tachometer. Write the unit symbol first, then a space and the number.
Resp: rpm 3000
